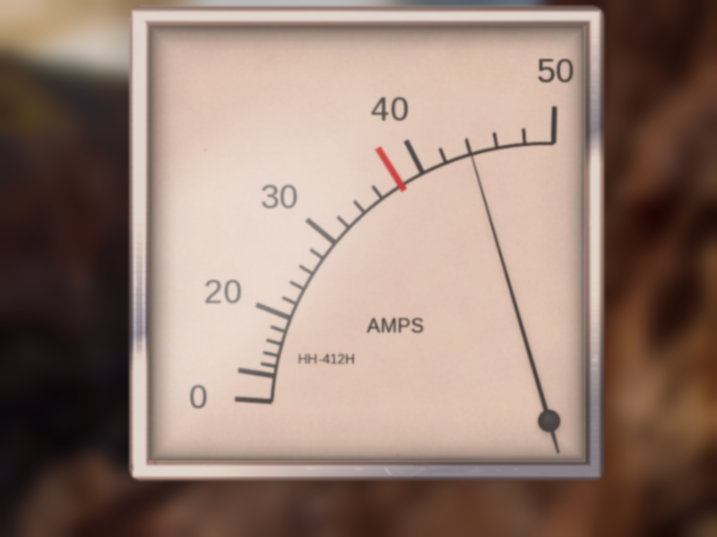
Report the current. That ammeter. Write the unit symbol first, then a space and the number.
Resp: A 44
